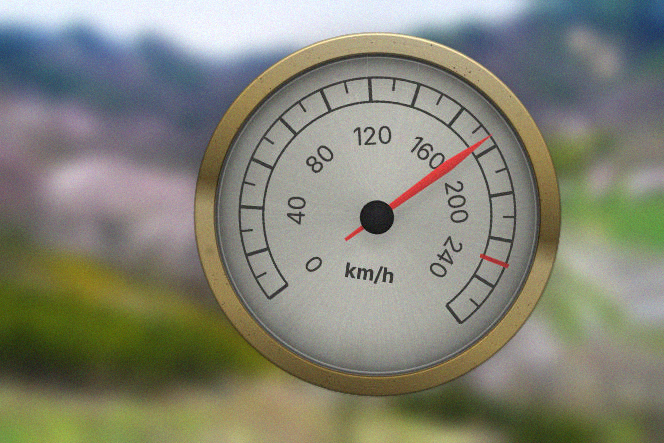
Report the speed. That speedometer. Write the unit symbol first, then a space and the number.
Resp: km/h 175
